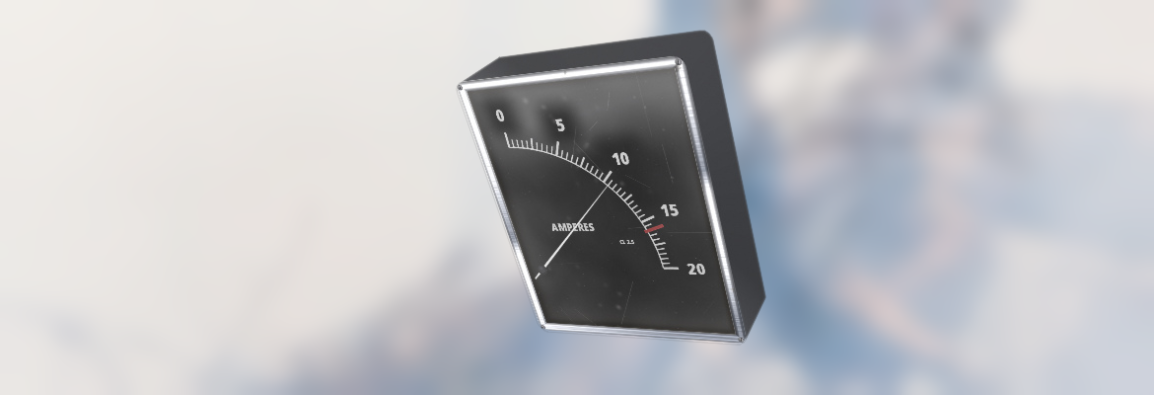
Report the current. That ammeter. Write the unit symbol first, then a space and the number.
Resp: A 10.5
